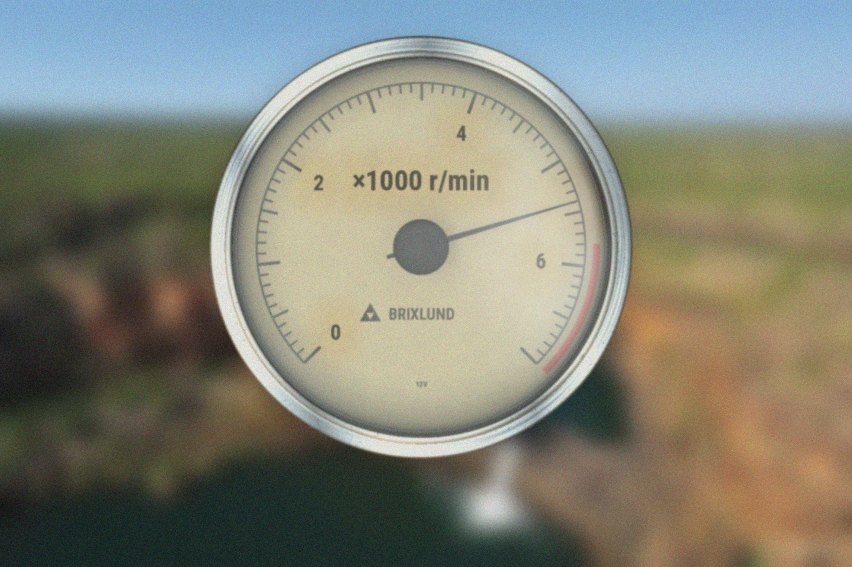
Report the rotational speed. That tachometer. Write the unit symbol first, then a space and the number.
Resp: rpm 5400
